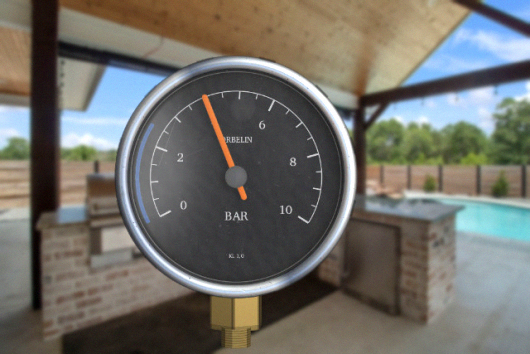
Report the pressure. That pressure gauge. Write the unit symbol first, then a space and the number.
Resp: bar 4
